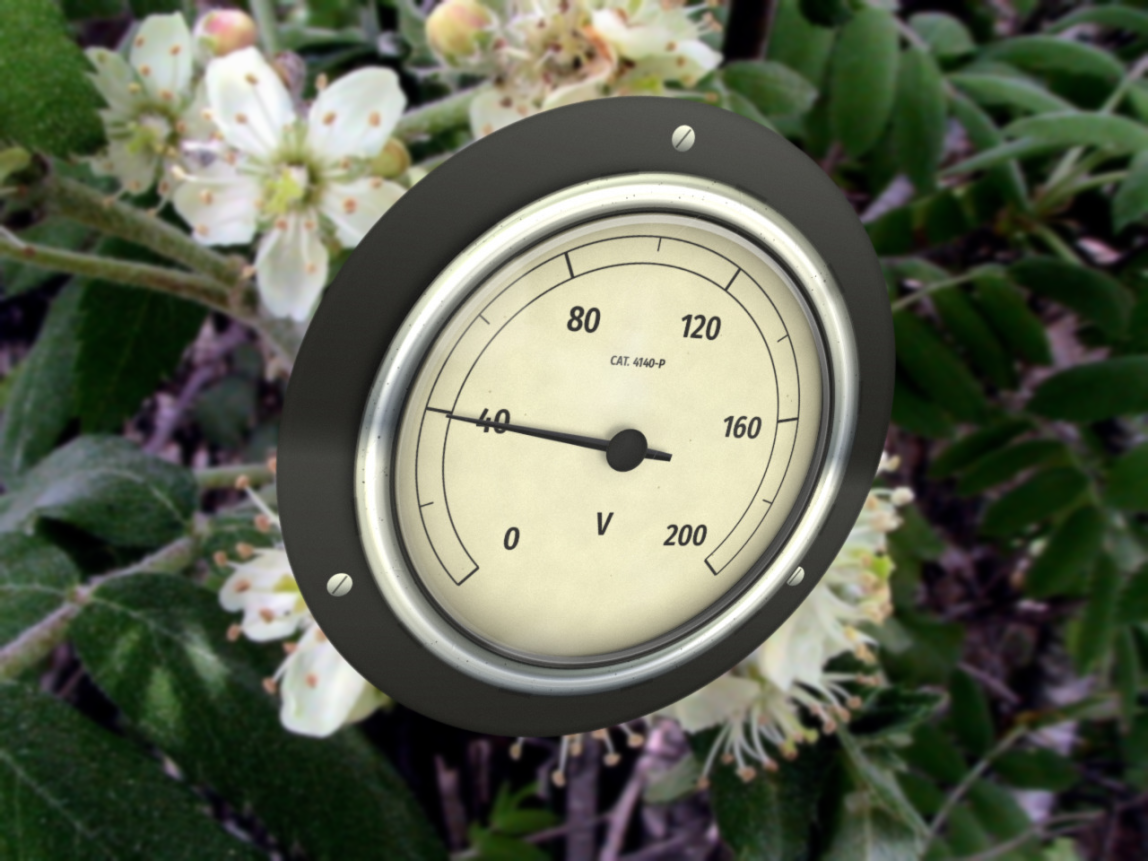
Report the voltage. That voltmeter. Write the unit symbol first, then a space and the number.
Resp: V 40
